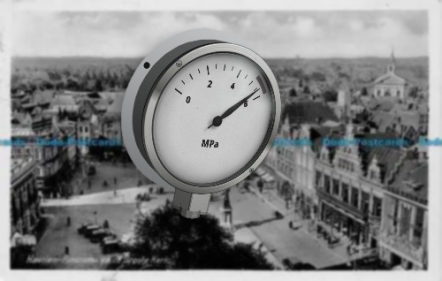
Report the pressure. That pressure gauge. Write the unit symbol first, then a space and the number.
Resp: MPa 5.5
